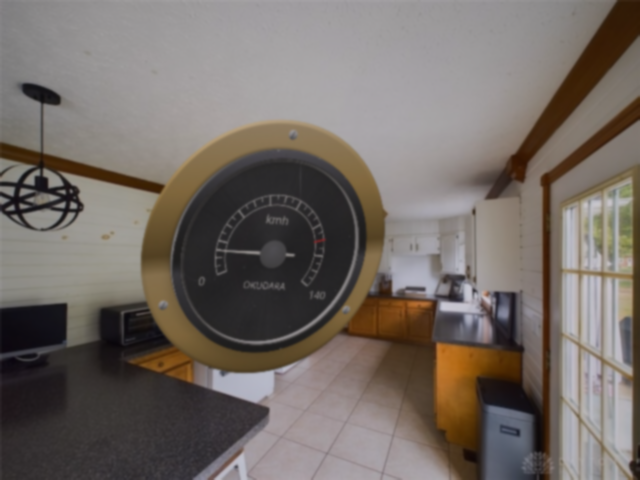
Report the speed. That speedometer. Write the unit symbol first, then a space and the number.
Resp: km/h 15
